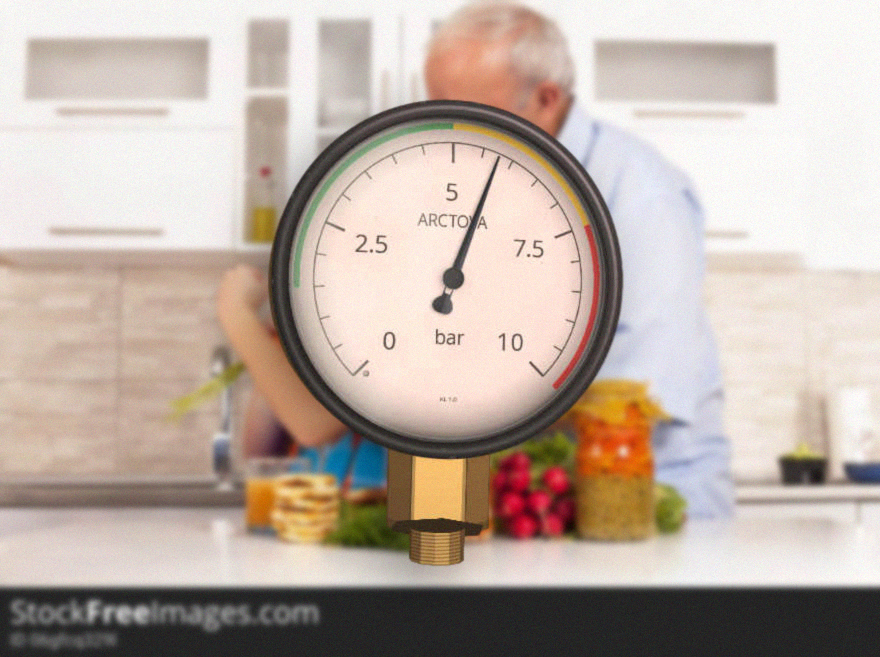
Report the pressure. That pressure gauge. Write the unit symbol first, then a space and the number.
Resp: bar 5.75
